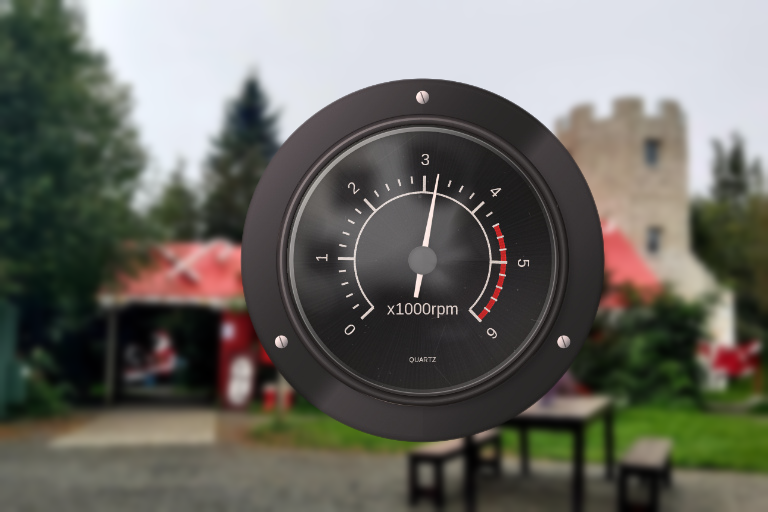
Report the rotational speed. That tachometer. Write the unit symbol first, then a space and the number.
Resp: rpm 3200
